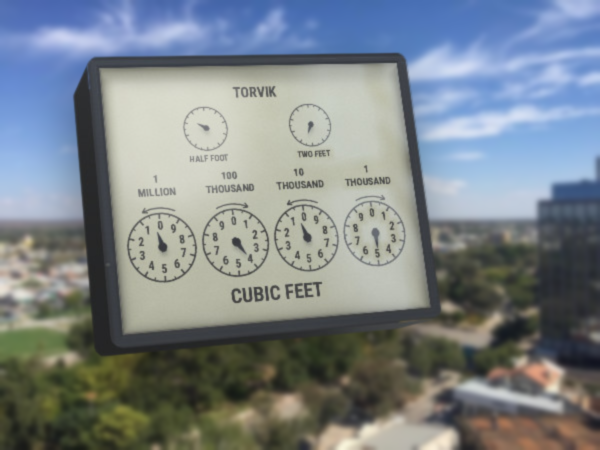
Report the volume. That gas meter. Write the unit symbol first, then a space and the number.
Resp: ft³ 40500
